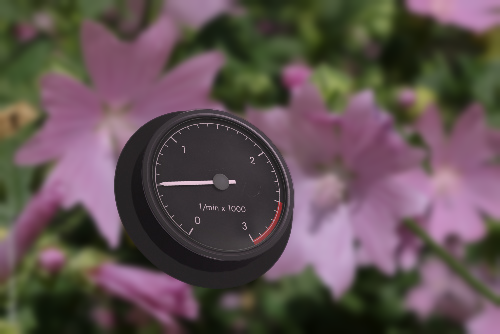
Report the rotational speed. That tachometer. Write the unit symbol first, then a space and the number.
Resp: rpm 500
